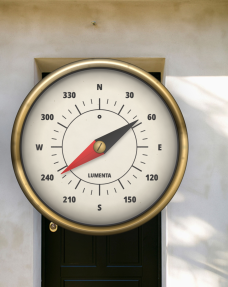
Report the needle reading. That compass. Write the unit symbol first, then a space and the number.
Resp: ° 235
